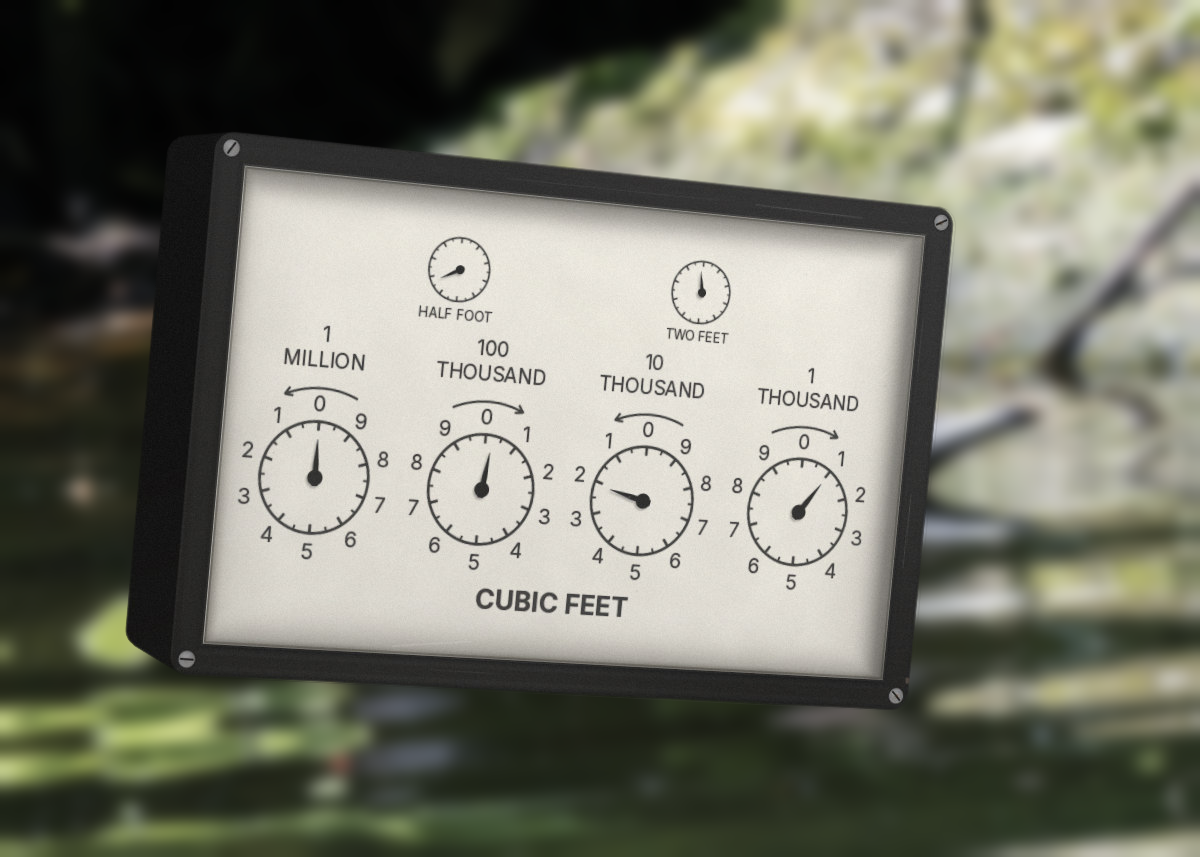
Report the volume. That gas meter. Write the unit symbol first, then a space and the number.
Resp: ft³ 2100
